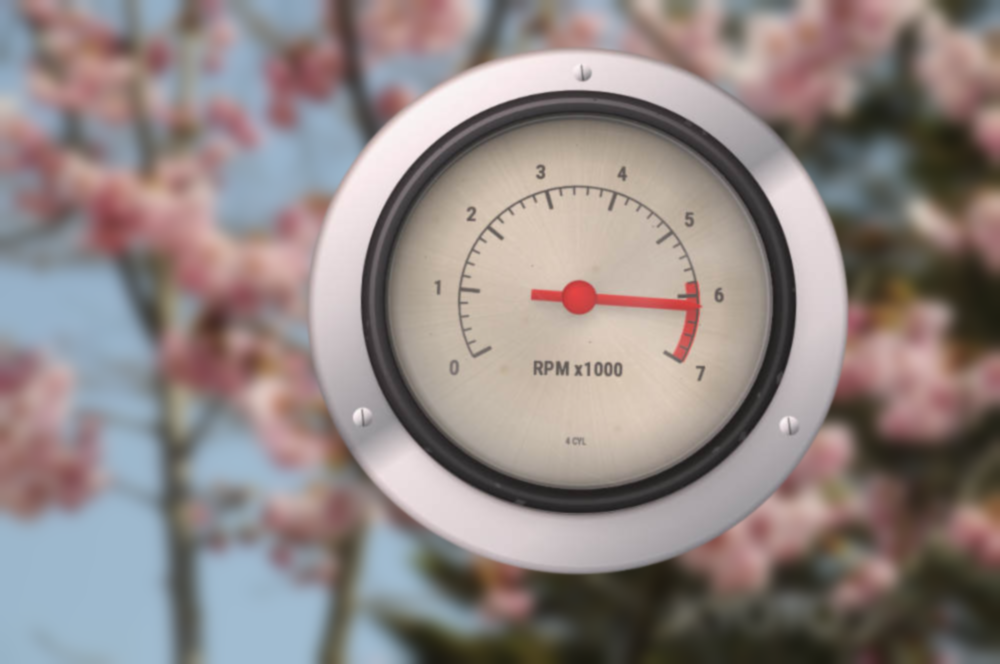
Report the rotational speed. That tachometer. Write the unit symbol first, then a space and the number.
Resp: rpm 6200
